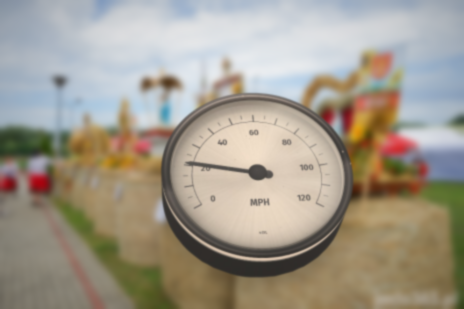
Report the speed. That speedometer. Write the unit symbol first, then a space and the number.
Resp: mph 20
